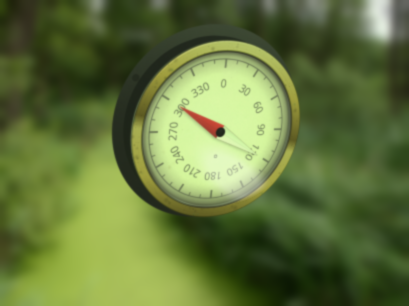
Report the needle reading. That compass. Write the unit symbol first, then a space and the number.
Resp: ° 300
